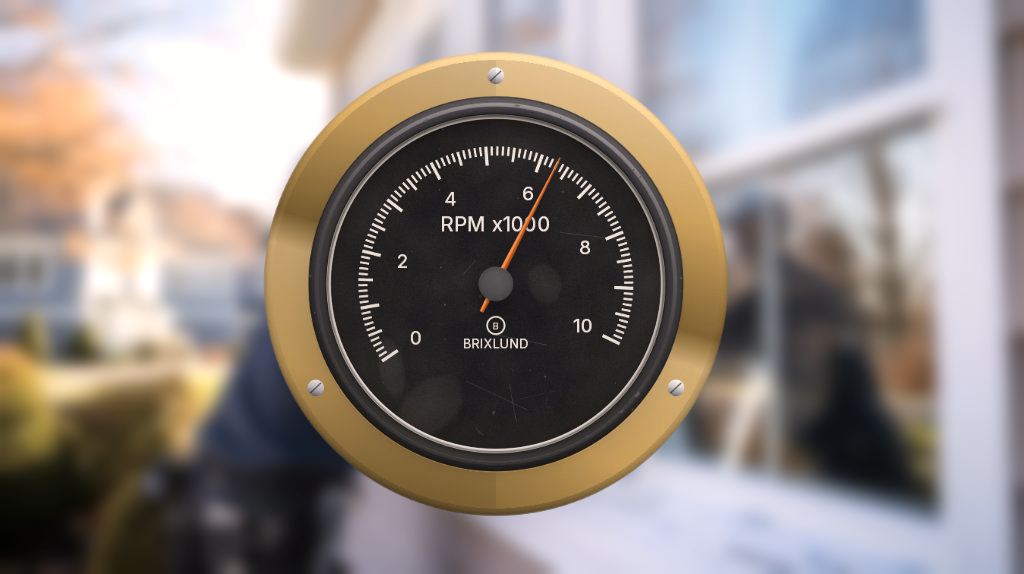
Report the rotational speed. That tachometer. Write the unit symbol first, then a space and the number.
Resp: rpm 6300
